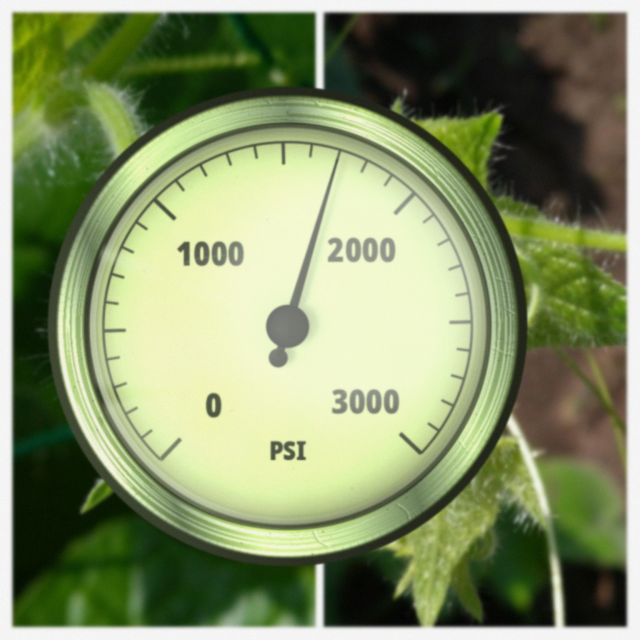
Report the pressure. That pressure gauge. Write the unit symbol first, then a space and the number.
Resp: psi 1700
